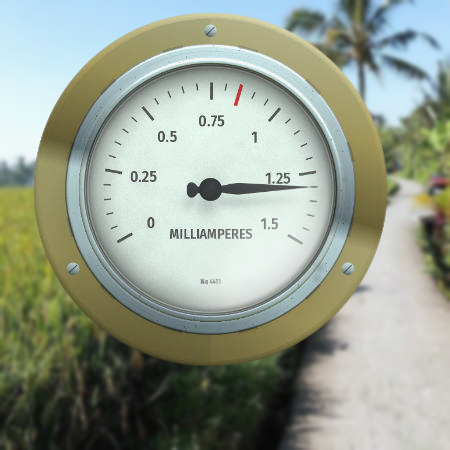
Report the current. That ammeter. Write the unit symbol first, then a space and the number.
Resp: mA 1.3
